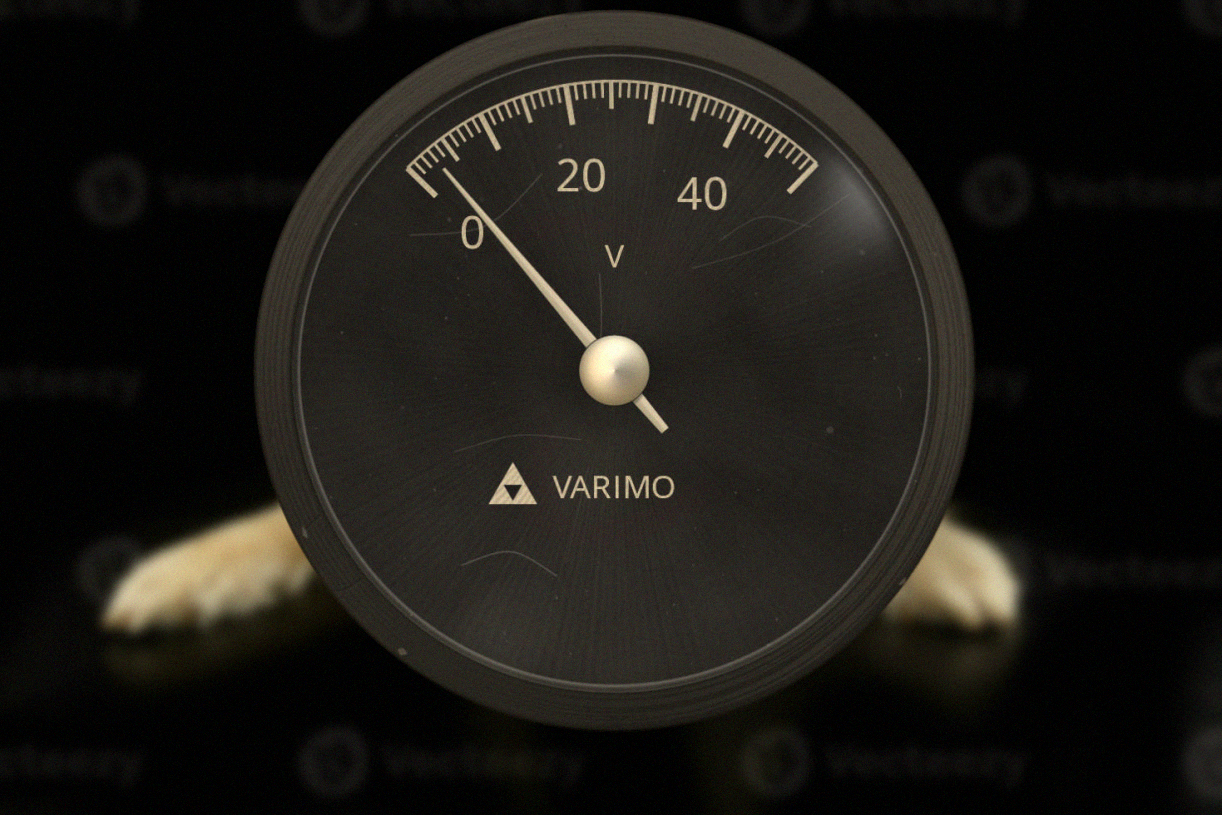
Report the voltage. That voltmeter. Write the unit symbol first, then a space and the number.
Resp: V 3
